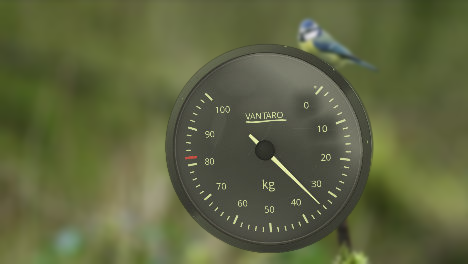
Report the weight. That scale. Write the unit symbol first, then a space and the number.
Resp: kg 34
